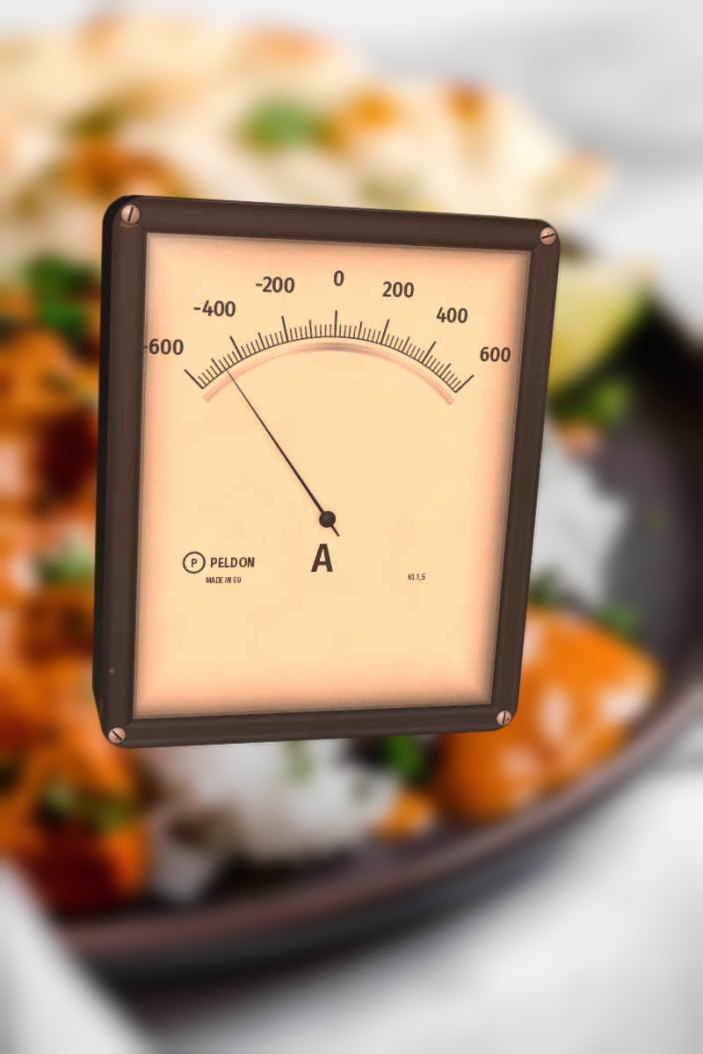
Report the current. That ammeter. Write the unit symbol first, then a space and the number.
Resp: A -480
